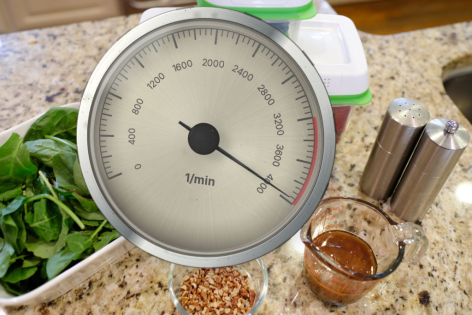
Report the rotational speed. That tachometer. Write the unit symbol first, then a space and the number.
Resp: rpm 3950
